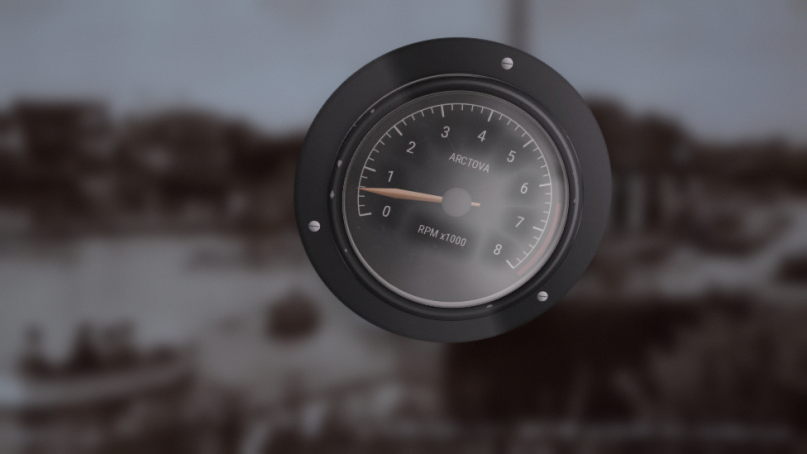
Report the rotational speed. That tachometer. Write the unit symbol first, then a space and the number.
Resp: rpm 600
